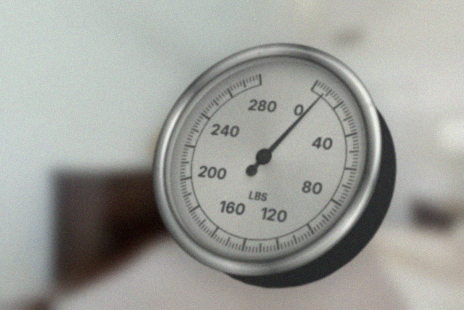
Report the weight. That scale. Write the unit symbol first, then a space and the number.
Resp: lb 10
